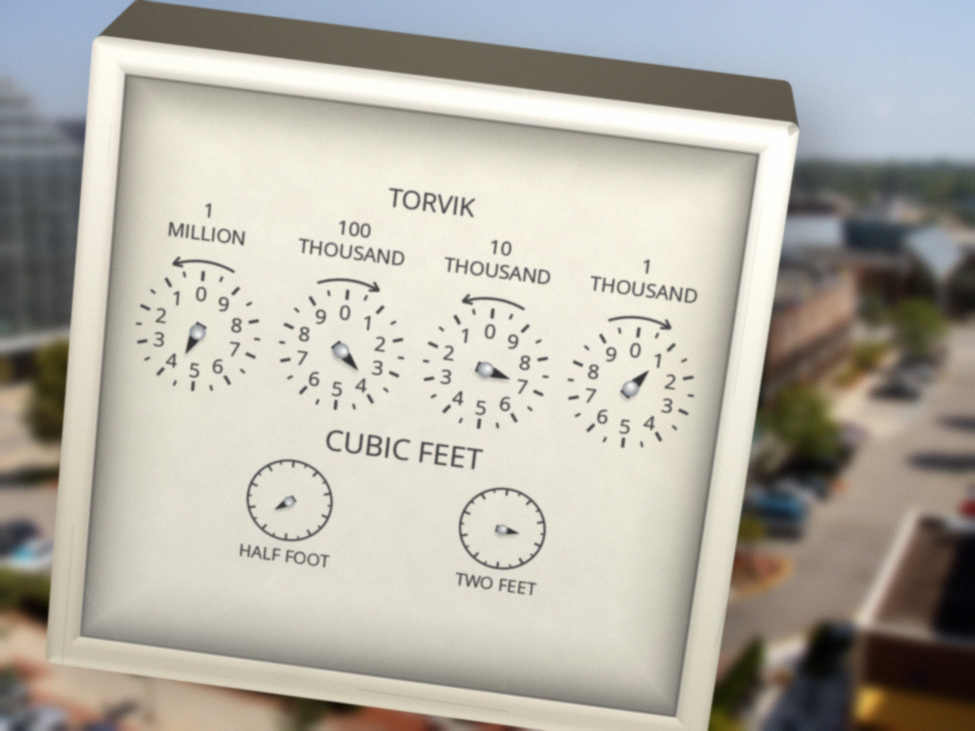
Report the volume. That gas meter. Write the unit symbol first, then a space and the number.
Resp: ft³ 437100
